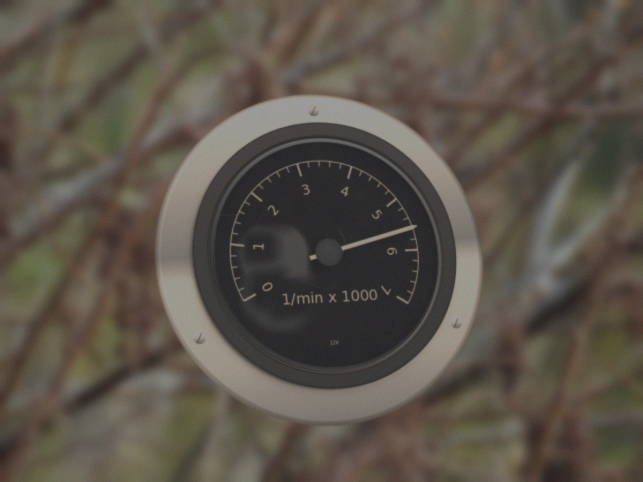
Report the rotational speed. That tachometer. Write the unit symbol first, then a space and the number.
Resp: rpm 5600
